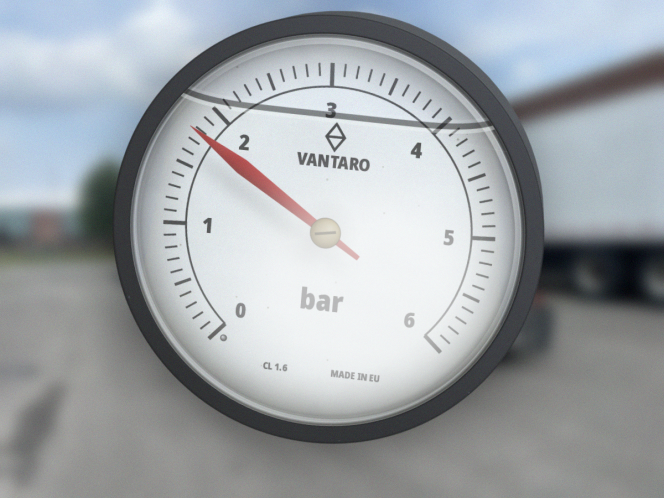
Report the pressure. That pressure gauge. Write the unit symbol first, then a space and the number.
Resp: bar 1.8
